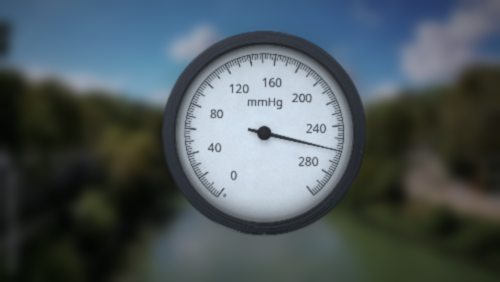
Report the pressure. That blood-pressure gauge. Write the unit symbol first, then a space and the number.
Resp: mmHg 260
